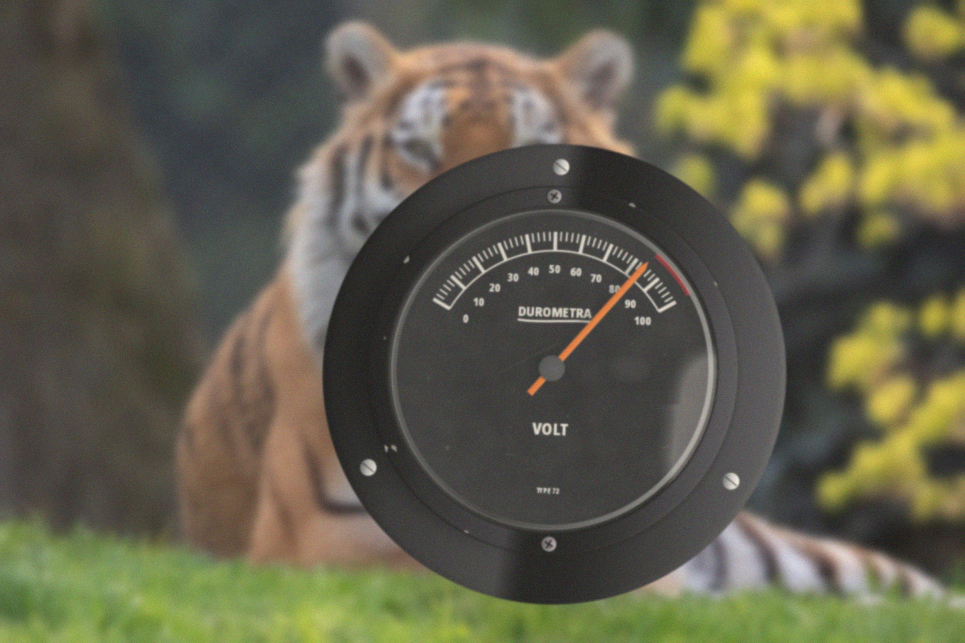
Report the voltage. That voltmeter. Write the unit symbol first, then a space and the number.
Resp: V 84
